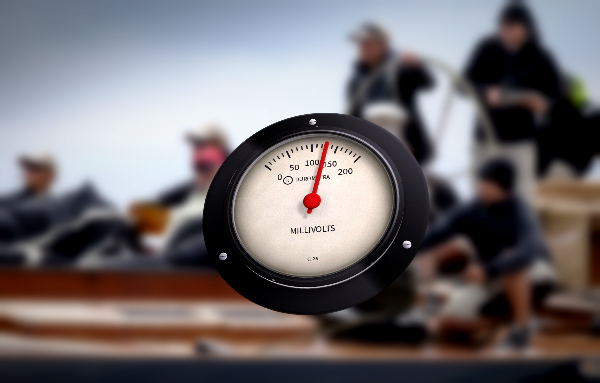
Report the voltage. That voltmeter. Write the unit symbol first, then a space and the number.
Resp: mV 130
